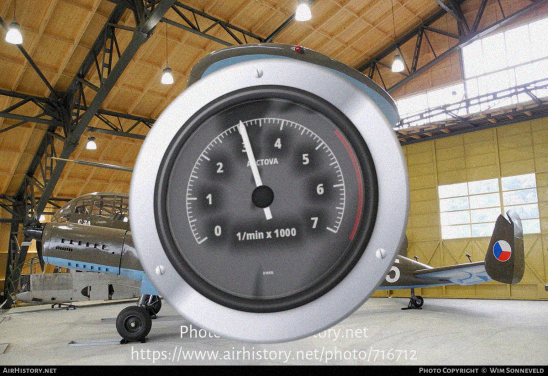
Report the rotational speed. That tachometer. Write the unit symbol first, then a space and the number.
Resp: rpm 3100
